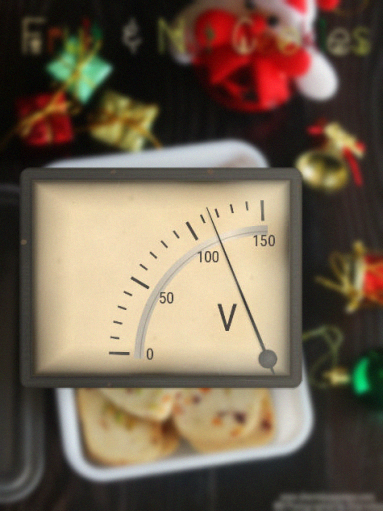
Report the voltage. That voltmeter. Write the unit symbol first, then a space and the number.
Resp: V 115
